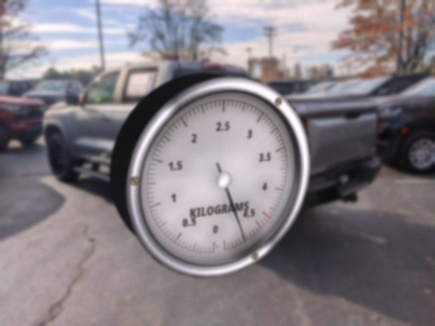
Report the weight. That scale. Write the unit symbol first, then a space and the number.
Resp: kg 4.75
